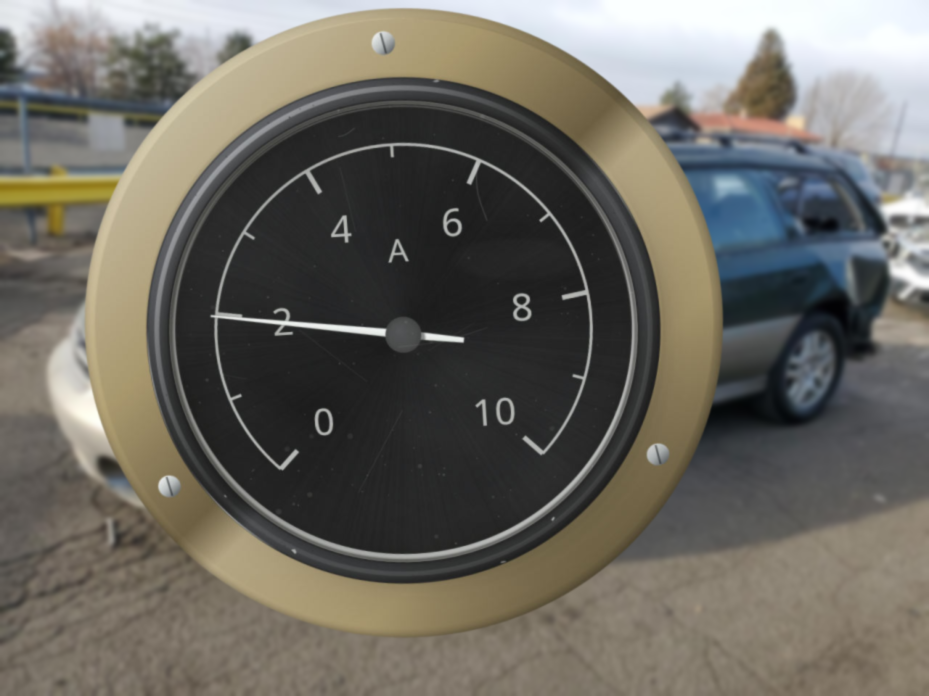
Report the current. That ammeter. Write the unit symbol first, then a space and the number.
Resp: A 2
